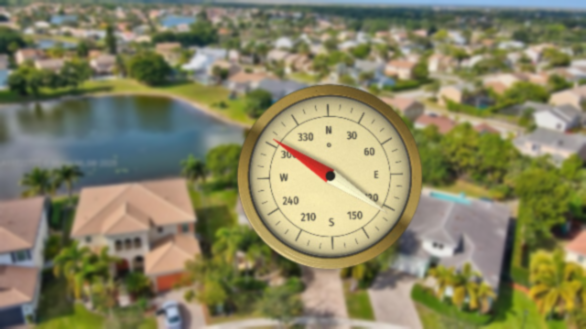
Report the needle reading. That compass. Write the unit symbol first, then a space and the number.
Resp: ° 305
